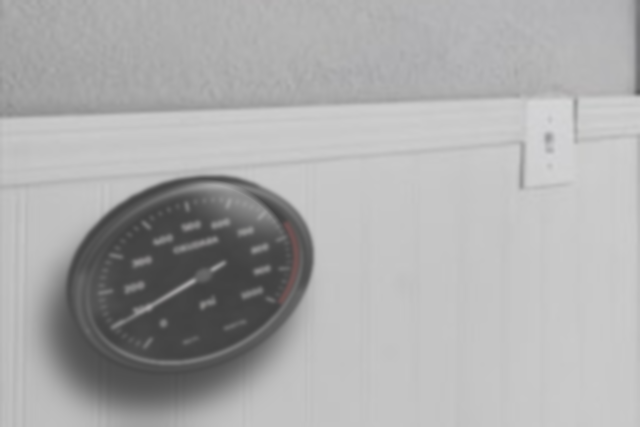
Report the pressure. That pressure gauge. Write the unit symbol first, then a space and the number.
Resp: psi 100
